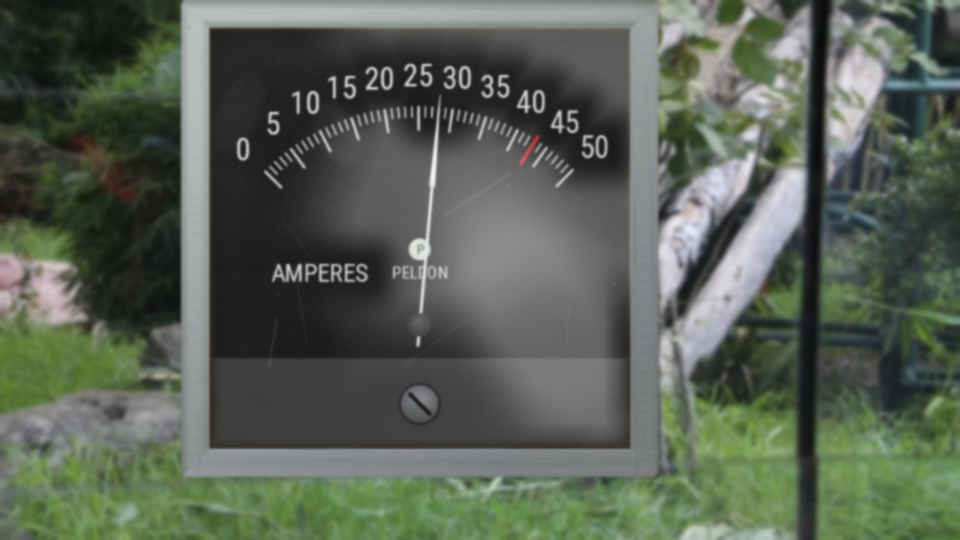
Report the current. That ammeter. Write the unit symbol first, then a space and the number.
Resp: A 28
